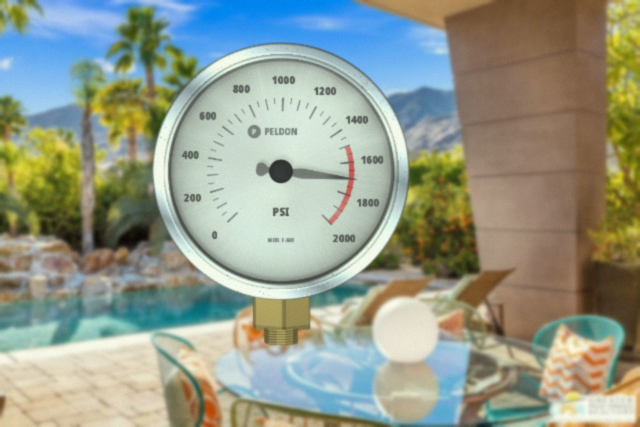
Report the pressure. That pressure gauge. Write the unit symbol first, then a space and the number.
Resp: psi 1700
